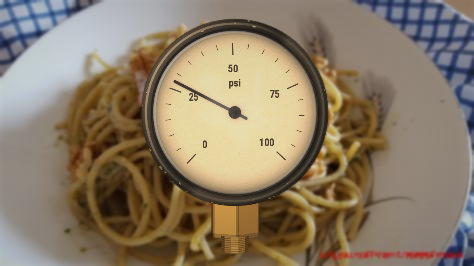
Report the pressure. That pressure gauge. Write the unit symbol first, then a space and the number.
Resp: psi 27.5
